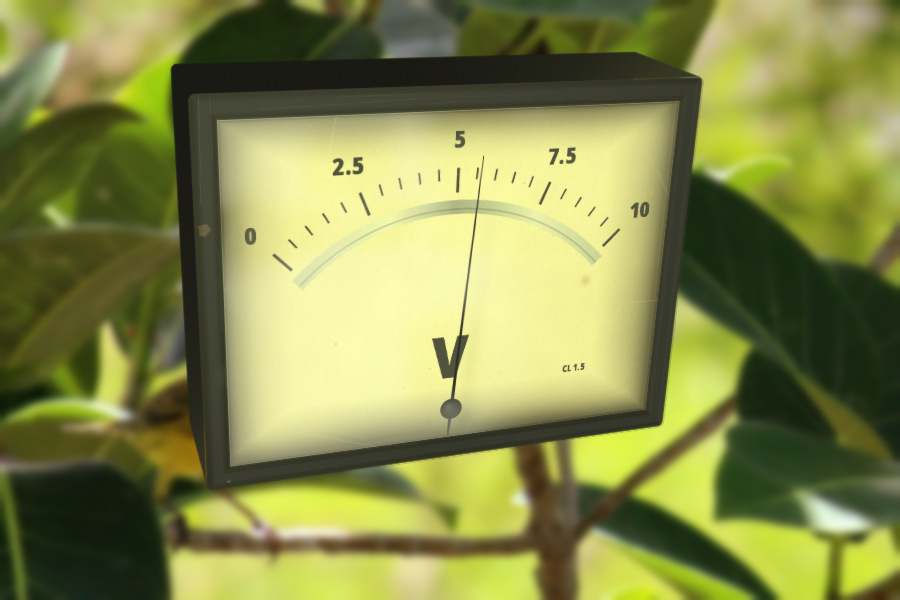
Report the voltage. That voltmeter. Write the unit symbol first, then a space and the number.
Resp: V 5.5
